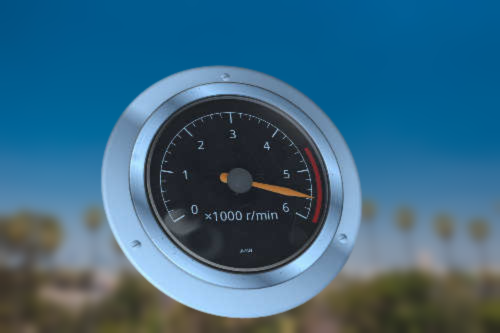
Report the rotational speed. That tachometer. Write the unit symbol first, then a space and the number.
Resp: rpm 5600
